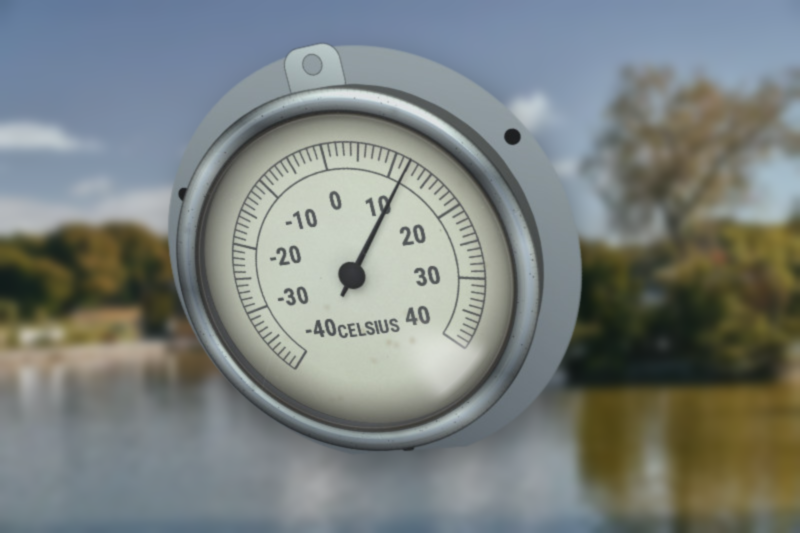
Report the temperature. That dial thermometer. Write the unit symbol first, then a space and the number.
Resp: °C 12
